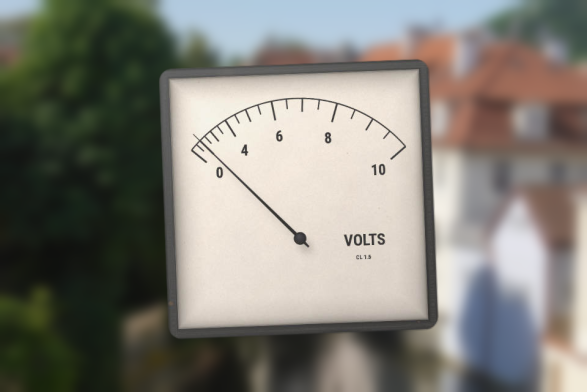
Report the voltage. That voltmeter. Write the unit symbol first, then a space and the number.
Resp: V 2
